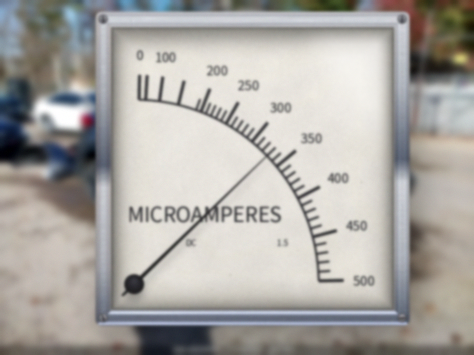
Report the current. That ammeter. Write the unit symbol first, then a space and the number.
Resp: µA 330
